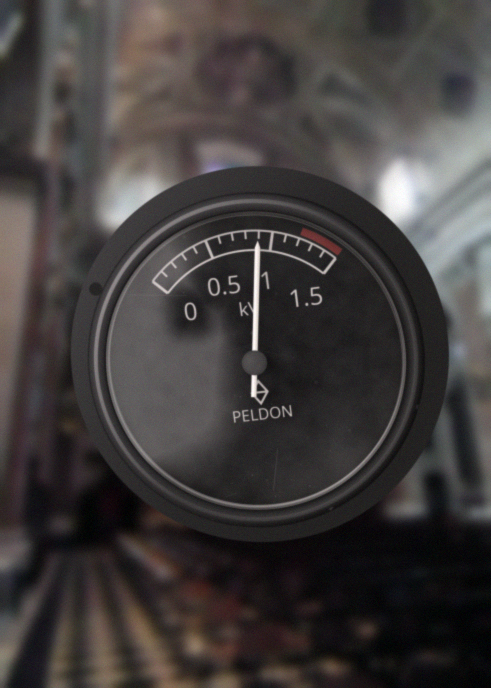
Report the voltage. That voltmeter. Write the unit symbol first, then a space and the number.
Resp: kV 0.9
